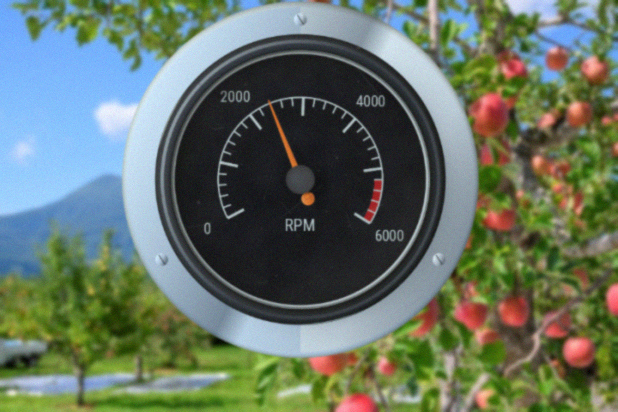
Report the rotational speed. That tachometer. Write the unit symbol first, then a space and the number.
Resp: rpm 2400
